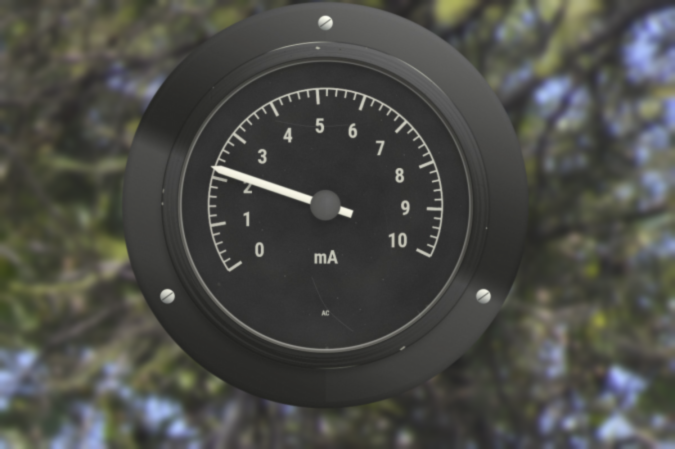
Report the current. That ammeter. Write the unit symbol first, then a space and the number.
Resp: mA 2.2
